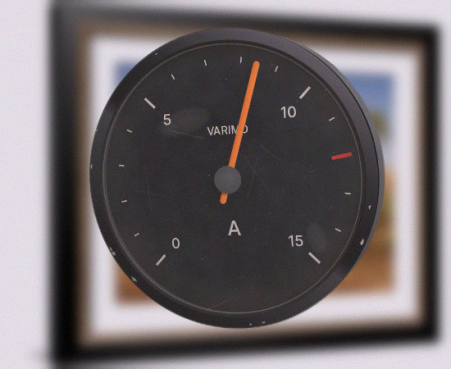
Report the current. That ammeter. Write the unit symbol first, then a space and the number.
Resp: A 8.5
